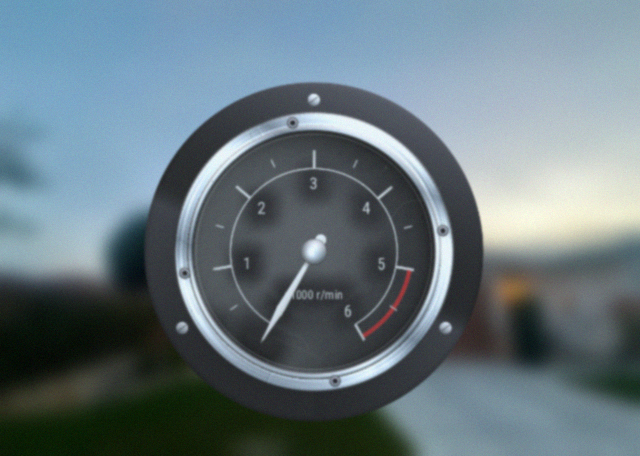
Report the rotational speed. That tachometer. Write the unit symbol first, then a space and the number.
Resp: rpm 0
